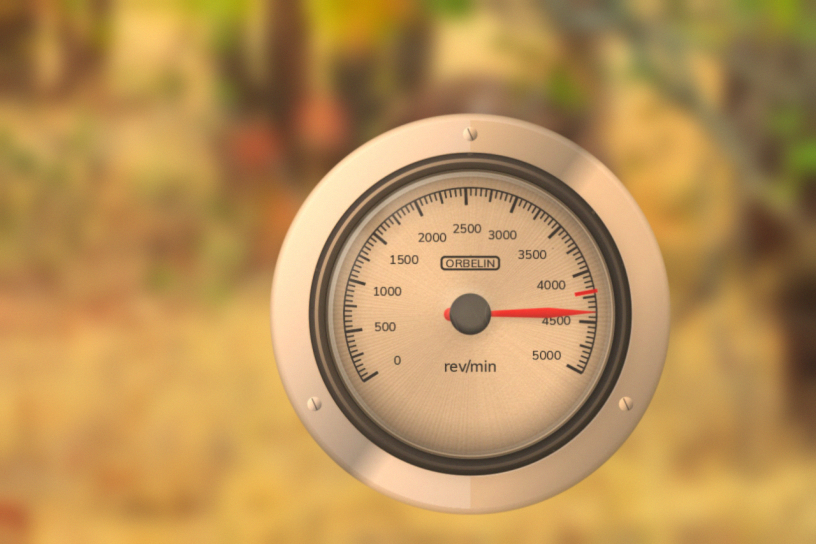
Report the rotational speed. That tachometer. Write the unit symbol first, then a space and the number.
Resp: rpm 4400
